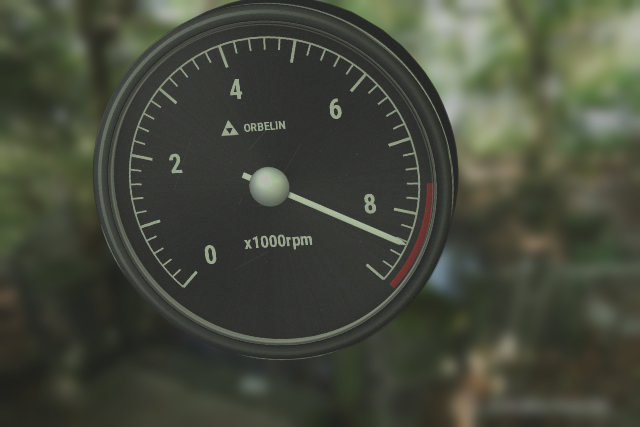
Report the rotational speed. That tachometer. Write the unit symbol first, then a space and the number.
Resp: rpm 8400
